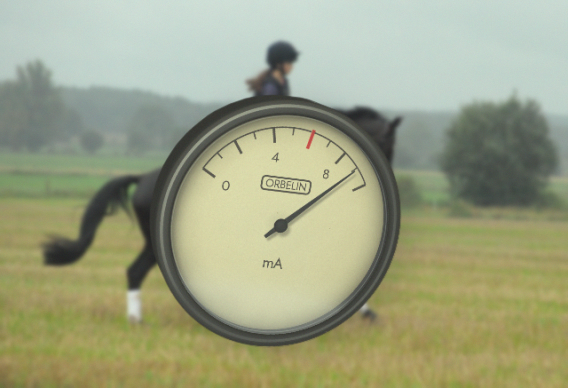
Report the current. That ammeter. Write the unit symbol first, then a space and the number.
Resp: mA 9
